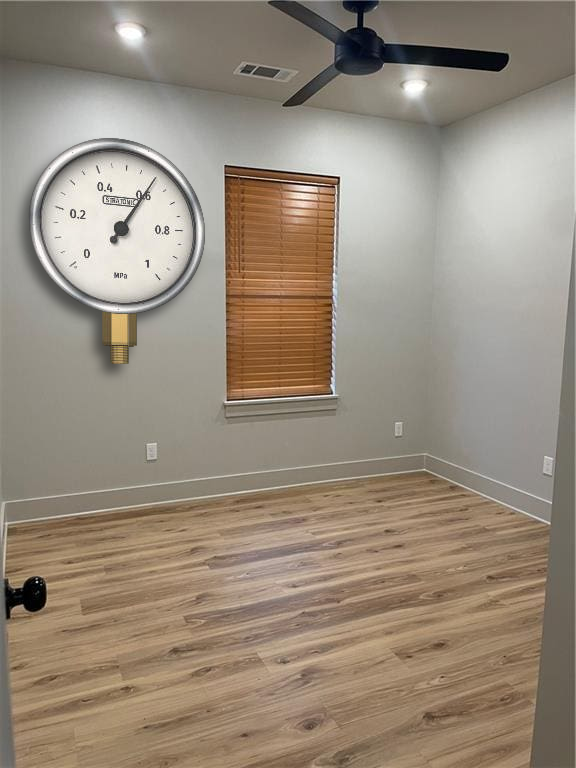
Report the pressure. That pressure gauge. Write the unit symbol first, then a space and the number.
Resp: MPa 0.6
